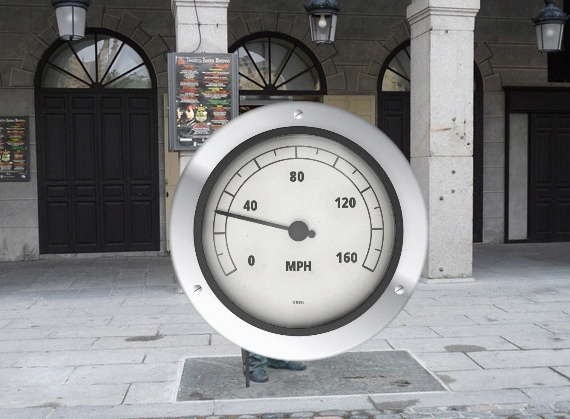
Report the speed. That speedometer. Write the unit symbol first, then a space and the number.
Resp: mph 30
